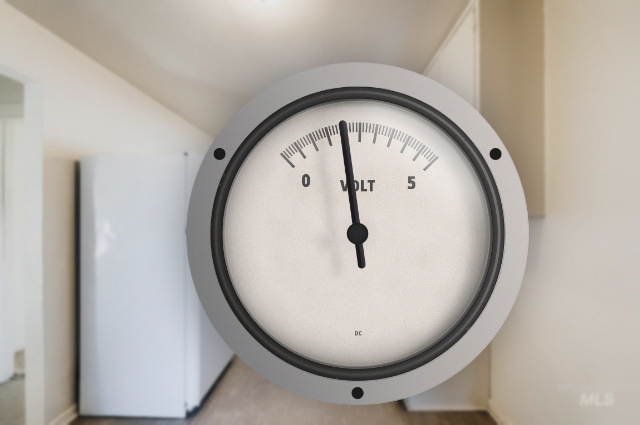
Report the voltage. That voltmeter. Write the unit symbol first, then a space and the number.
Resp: V 2
